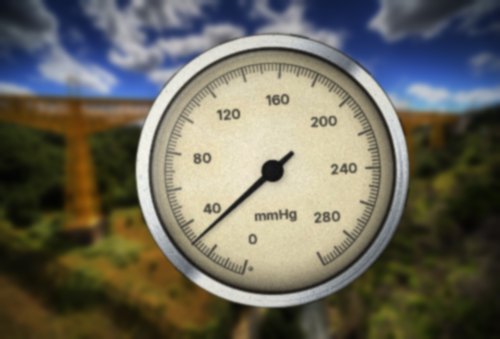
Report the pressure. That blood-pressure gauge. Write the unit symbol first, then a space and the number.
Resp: mmHg 30
